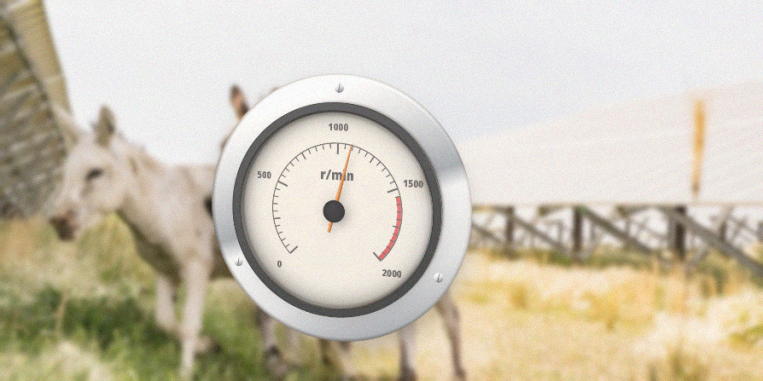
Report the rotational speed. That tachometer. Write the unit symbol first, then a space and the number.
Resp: rpm 1100
